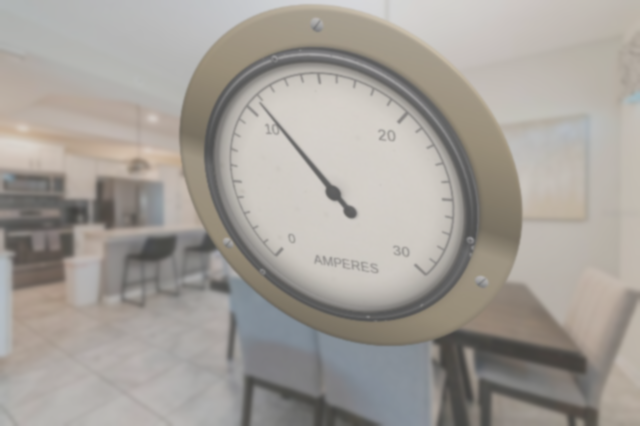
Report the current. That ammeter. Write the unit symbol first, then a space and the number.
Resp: A 11
